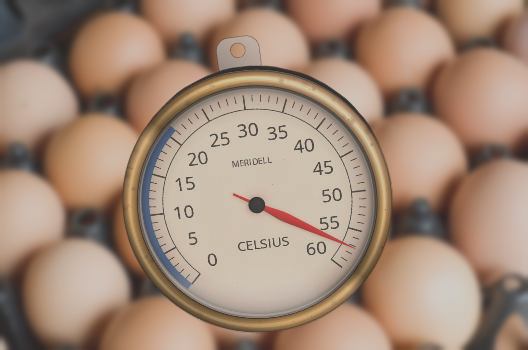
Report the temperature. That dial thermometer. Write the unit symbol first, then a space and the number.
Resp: °C 57
